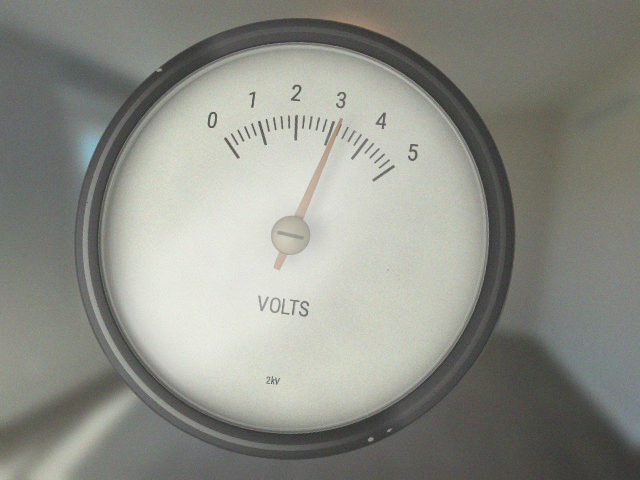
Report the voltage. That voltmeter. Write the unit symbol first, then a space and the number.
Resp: V 3.2
